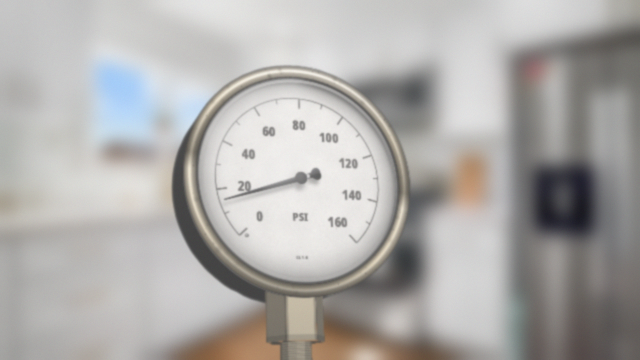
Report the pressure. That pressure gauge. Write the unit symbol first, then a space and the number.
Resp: psi 15
